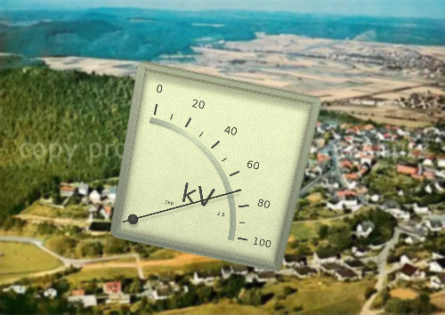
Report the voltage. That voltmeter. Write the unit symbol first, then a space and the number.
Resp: kV 70
